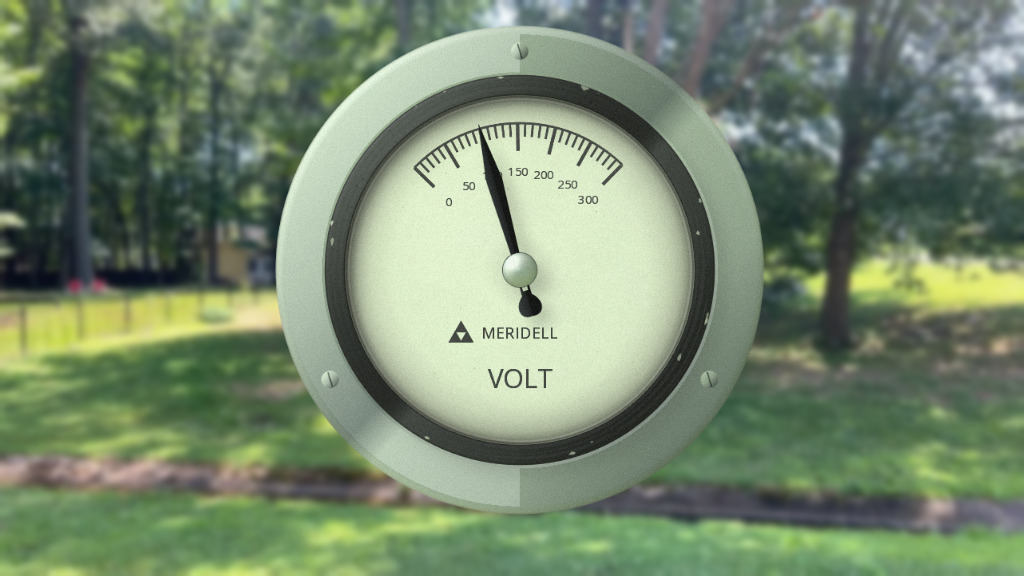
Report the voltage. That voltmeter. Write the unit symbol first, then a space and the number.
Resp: V 100
